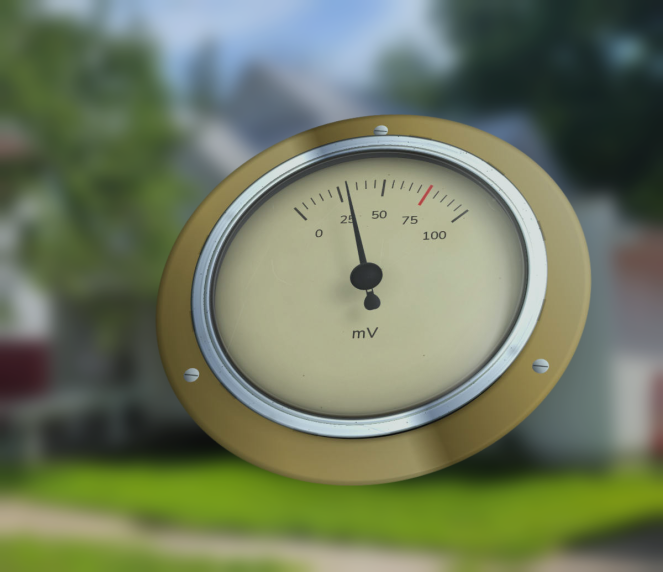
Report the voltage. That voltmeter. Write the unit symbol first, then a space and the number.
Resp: mV 30
